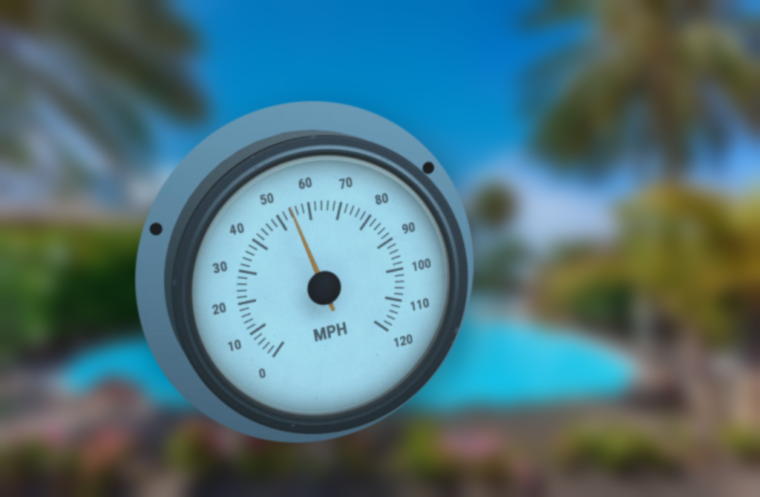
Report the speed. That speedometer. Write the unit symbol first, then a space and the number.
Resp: mph 54
